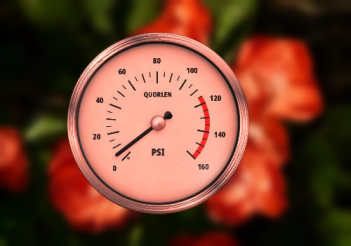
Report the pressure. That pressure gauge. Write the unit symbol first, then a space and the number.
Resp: psi 5
